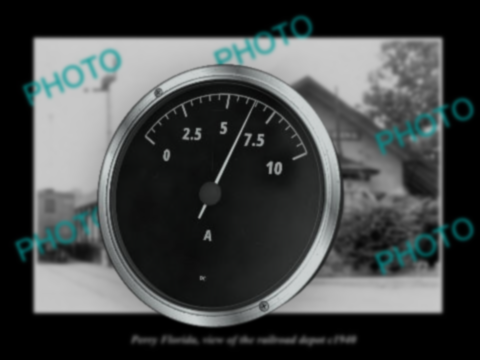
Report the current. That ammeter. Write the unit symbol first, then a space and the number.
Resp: A 6.5
